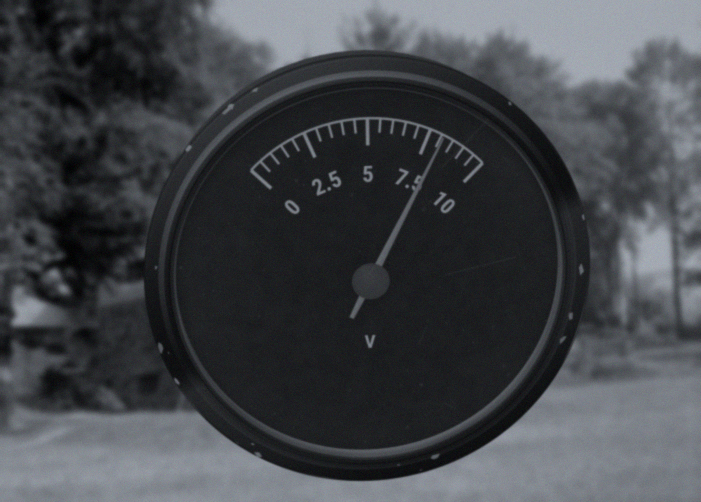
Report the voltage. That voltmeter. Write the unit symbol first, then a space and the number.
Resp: V 8
